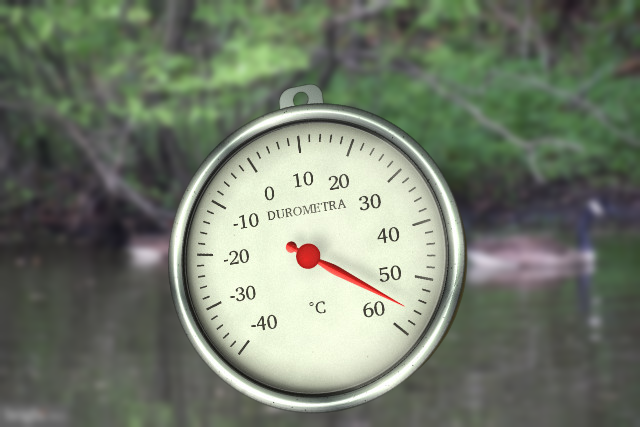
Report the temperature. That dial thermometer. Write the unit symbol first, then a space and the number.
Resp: °C 56
